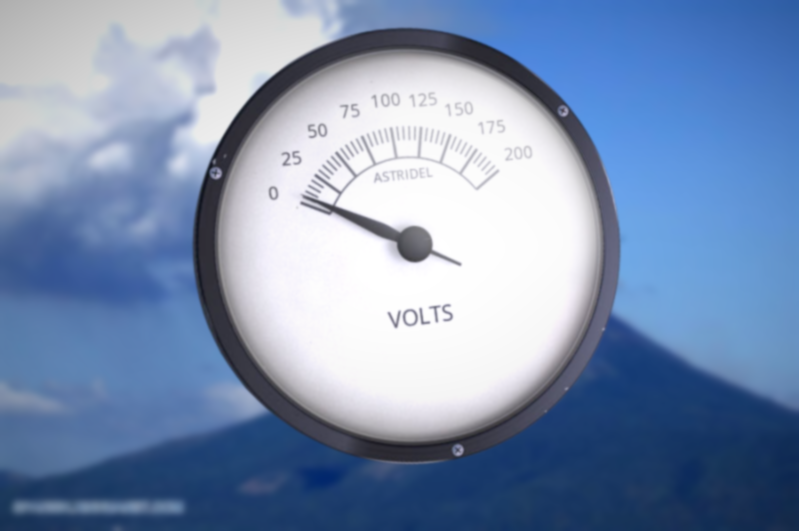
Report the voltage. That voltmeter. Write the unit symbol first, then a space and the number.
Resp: V 5
